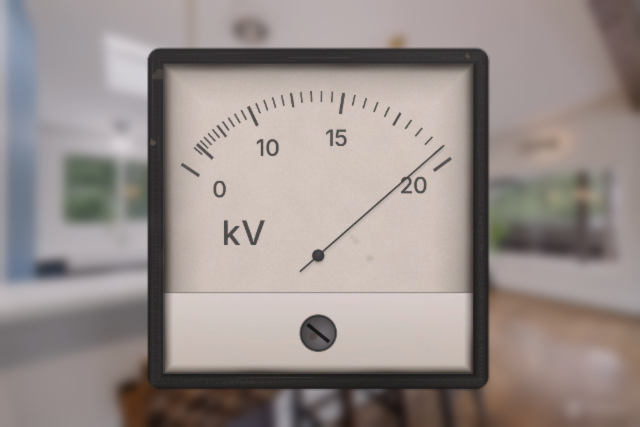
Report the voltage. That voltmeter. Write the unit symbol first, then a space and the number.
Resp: kV 19.5
